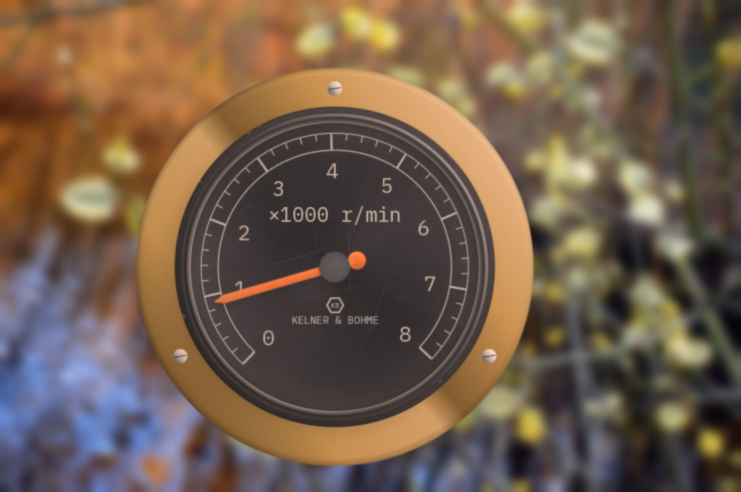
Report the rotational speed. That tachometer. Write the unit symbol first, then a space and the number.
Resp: rpm 900
